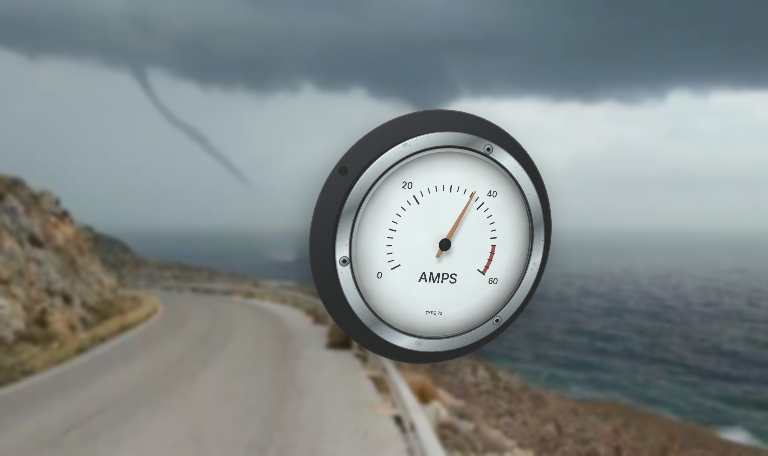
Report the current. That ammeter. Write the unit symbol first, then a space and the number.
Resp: A 36
